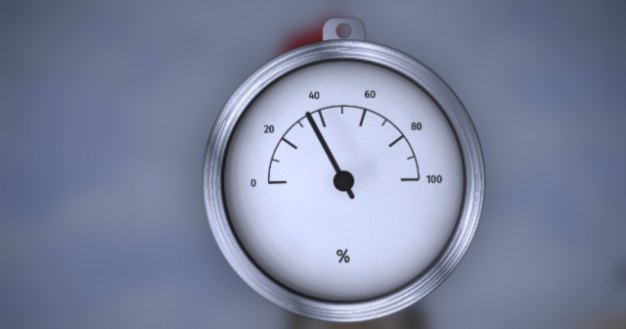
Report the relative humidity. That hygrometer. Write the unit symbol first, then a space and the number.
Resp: % 35
